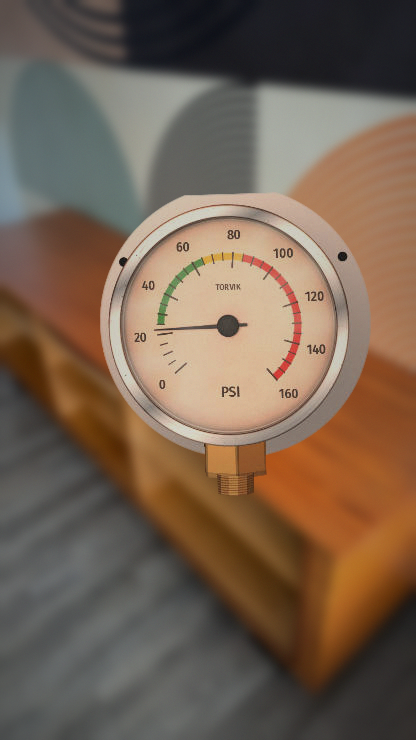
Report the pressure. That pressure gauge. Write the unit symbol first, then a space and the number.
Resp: psi 22.5
